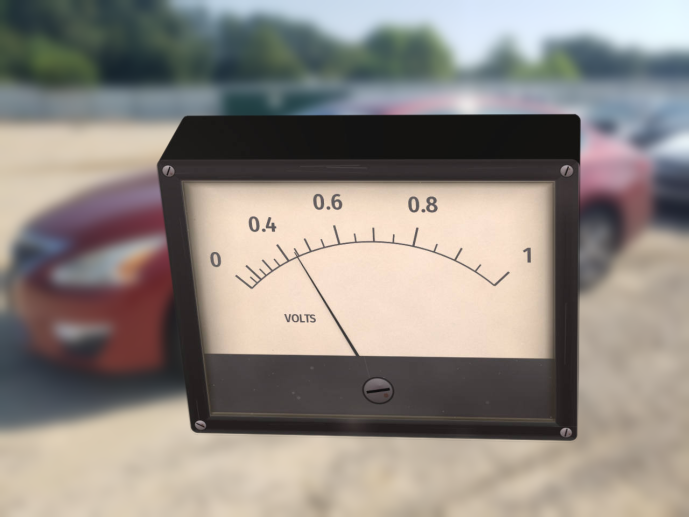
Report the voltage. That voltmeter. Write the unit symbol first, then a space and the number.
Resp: V 0.45
